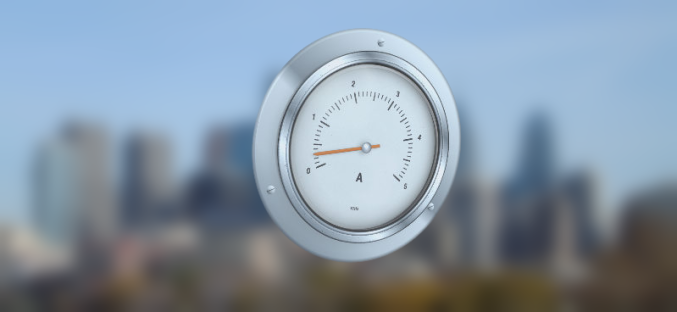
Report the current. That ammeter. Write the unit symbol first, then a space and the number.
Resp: A 0.3
